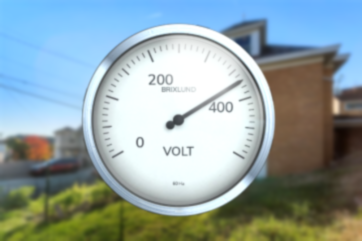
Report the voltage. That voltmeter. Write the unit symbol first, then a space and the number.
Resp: V 370
